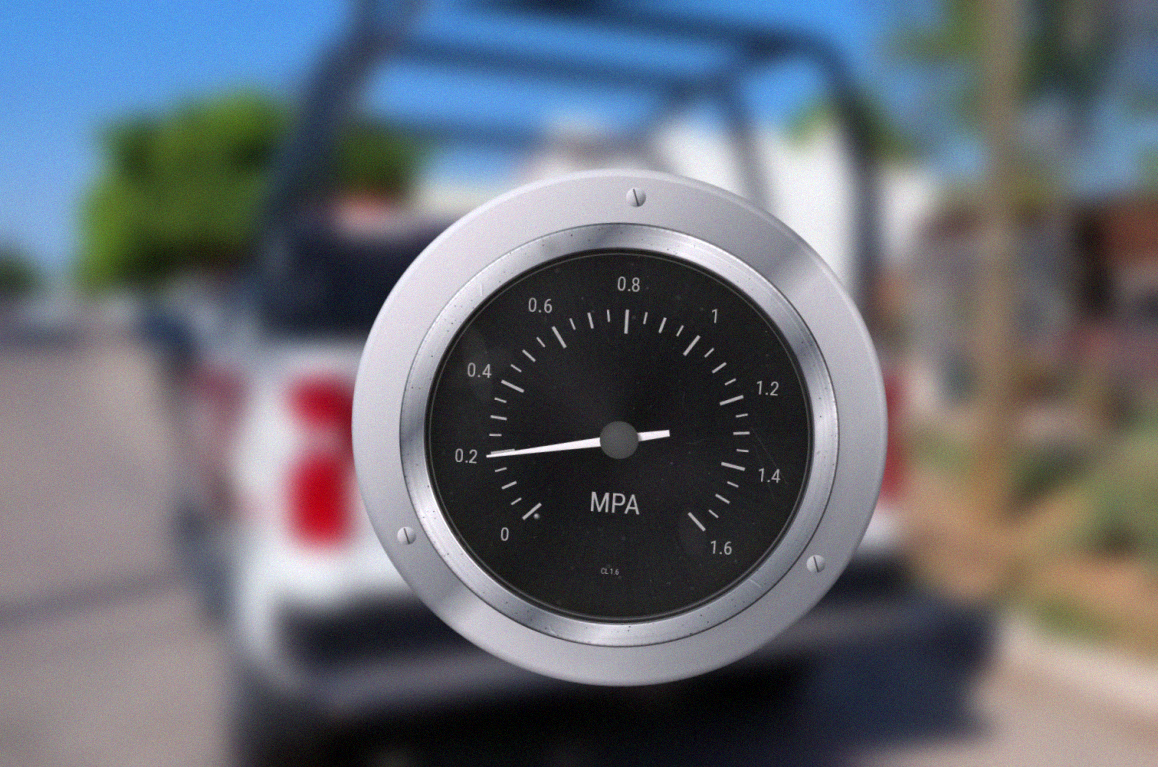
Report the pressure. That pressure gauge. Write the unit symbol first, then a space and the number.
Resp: MPa 0.2
